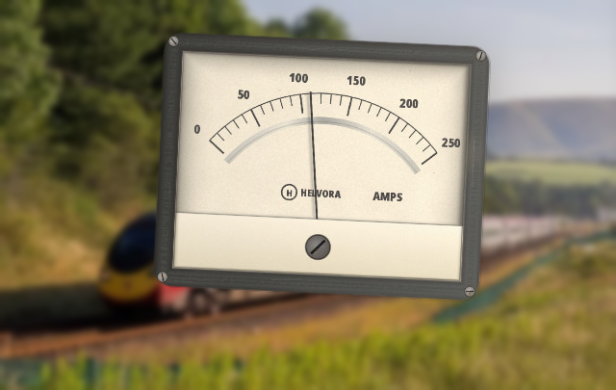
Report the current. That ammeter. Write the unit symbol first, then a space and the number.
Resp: A 110
